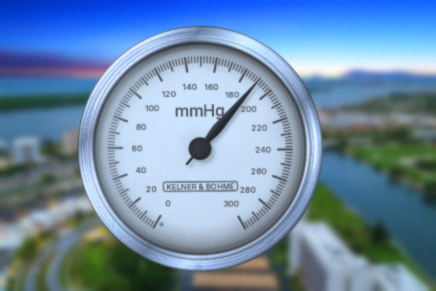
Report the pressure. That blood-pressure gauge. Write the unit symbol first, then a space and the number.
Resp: mmHg 190
